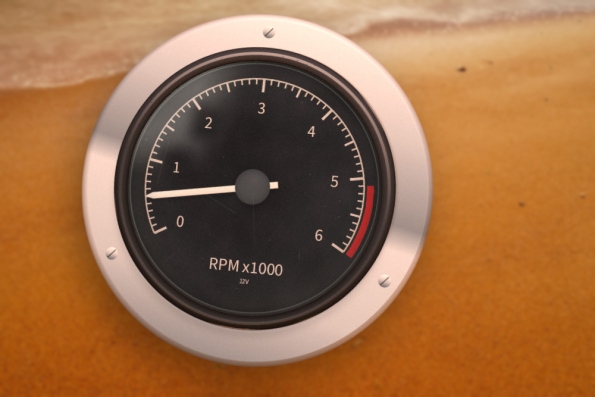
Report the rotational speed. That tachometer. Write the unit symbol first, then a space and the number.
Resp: rpm 500
